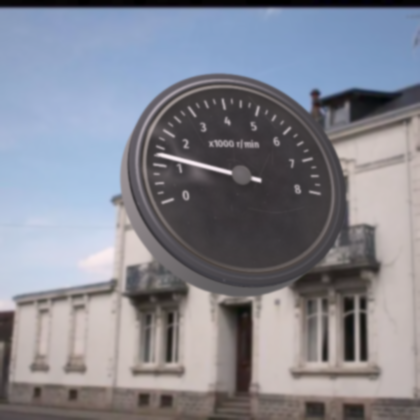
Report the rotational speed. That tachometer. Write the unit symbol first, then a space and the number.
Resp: rpm 1250
